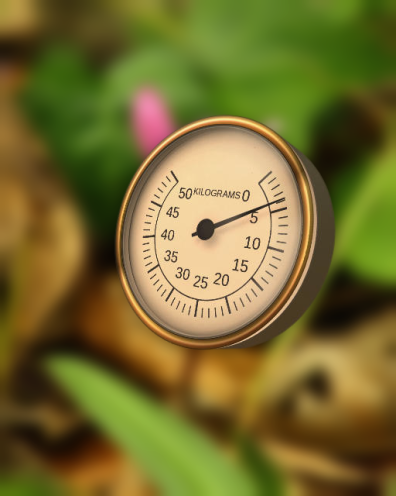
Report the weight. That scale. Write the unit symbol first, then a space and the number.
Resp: kg 4
